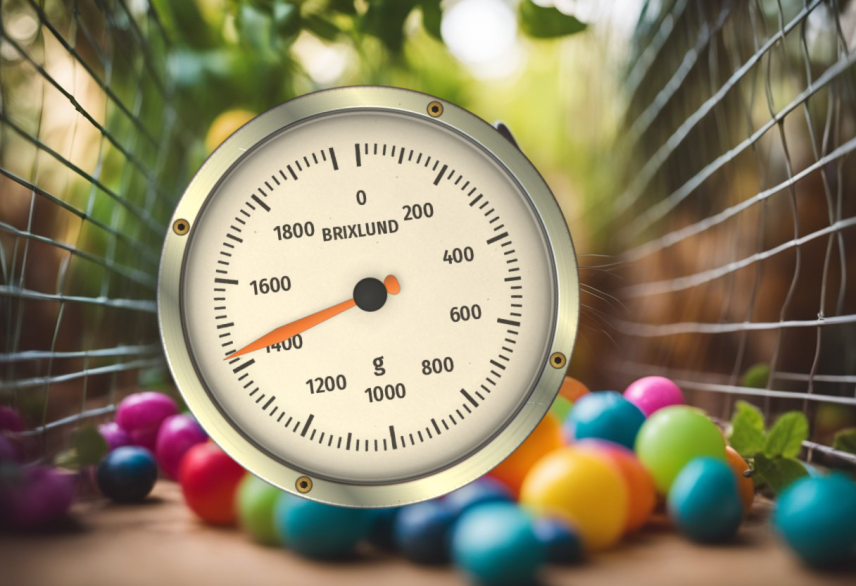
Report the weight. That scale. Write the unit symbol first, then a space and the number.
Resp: g 1430
